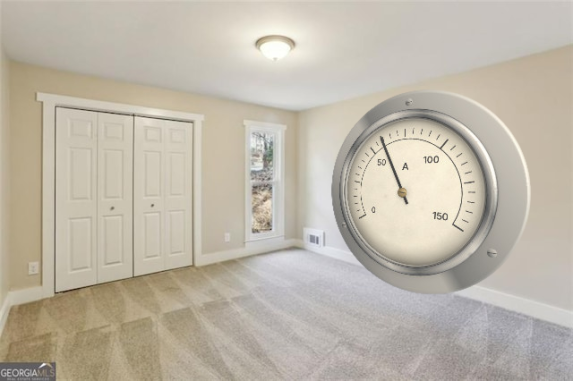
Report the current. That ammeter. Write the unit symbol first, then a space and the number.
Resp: A 60
